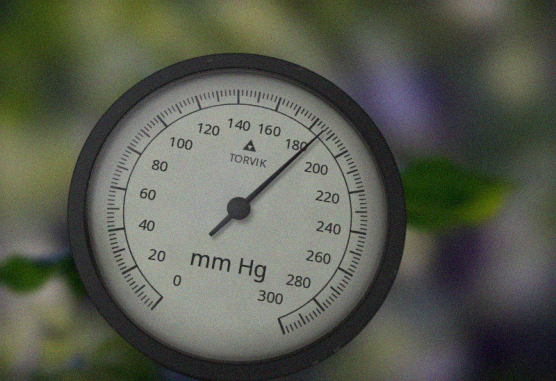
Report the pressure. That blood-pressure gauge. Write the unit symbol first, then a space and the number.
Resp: mmHg 186
